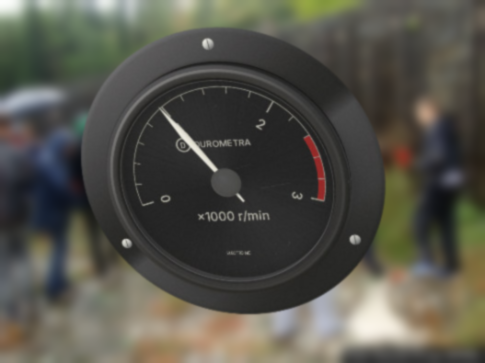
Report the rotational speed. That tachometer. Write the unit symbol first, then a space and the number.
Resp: rpm 1000
